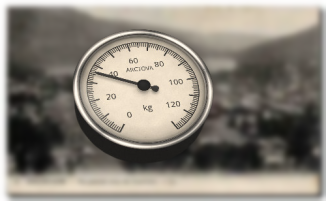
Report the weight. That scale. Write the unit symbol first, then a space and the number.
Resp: kg 35
